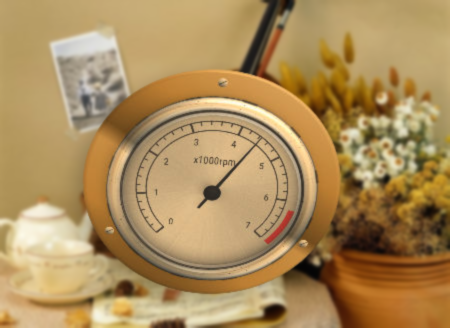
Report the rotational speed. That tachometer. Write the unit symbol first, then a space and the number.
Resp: rpm 4400
